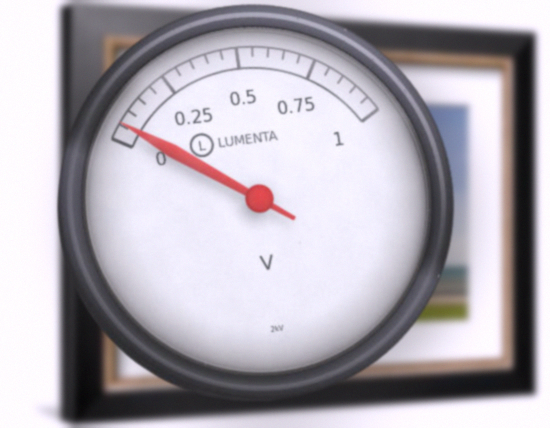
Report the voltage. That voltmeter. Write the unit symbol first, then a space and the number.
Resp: V 0.05
